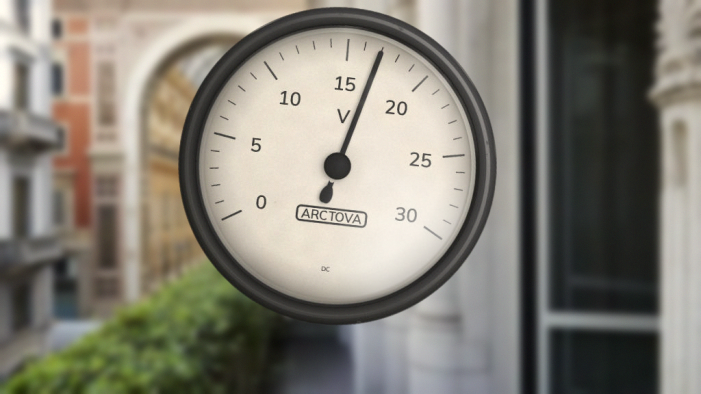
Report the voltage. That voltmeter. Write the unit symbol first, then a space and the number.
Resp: V 17
